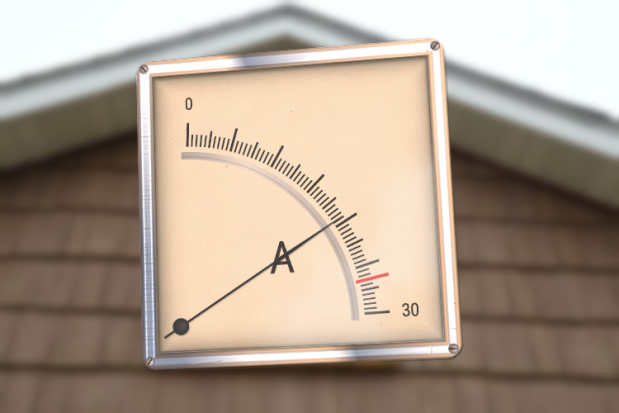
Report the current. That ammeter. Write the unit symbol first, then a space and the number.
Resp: A 19.5
